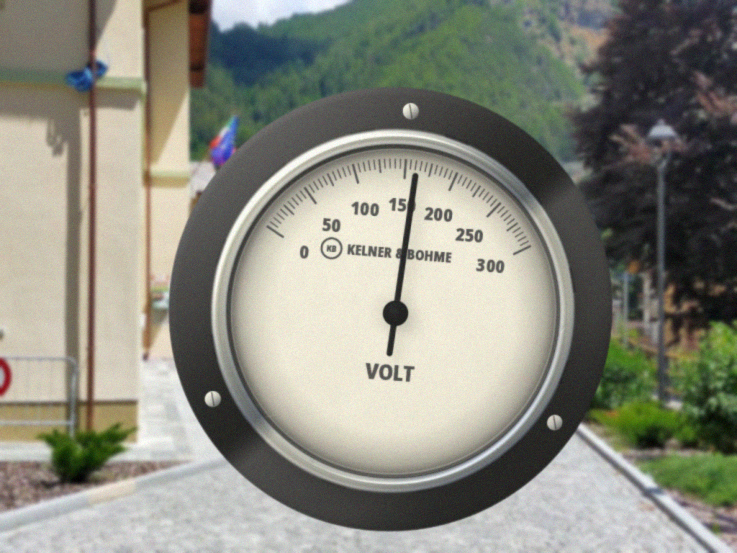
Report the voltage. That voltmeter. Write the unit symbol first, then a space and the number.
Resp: V 160
